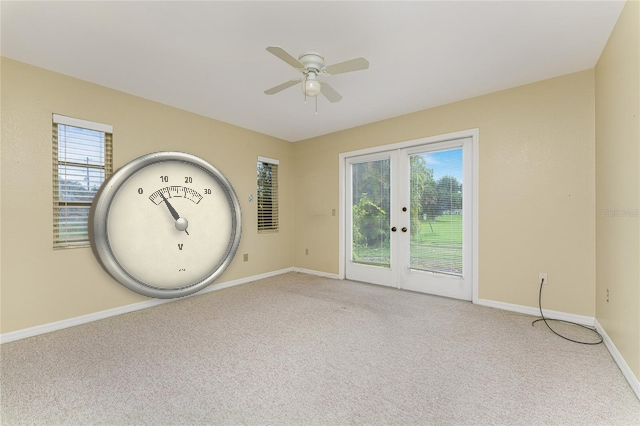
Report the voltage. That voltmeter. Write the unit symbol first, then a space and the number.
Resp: V 5
